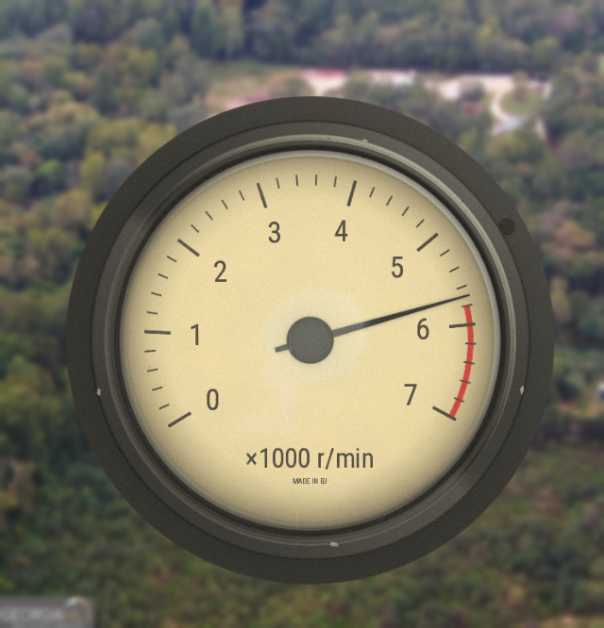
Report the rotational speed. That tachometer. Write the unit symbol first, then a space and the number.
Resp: rpm 5700
